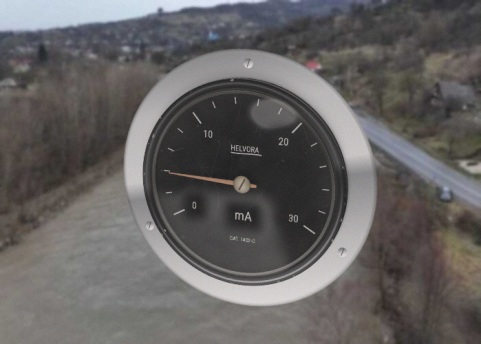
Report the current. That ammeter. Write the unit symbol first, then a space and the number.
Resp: mA 4
